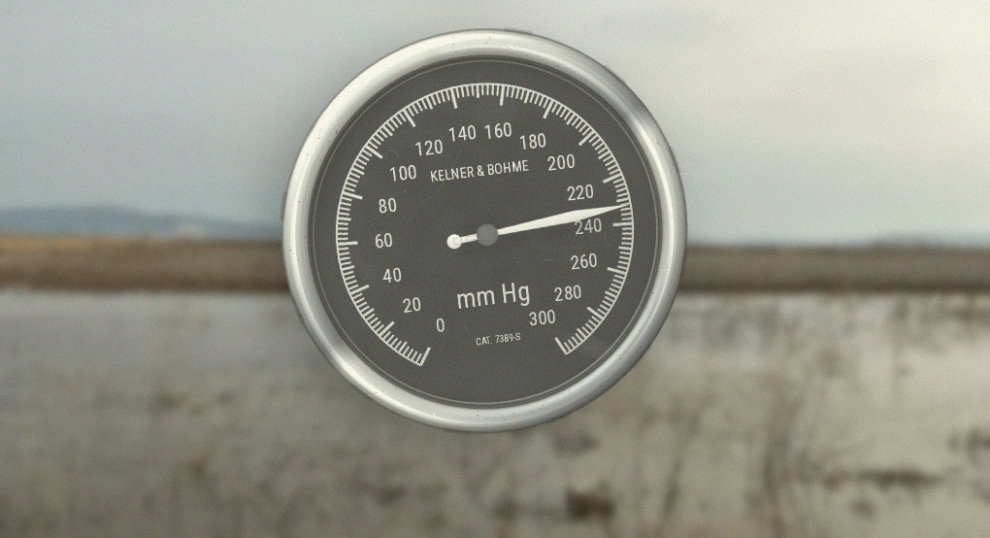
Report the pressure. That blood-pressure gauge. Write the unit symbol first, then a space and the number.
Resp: mmHg 232
